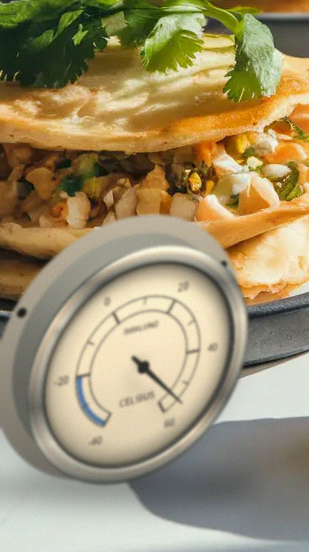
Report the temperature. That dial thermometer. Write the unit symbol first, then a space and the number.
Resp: °C 55
